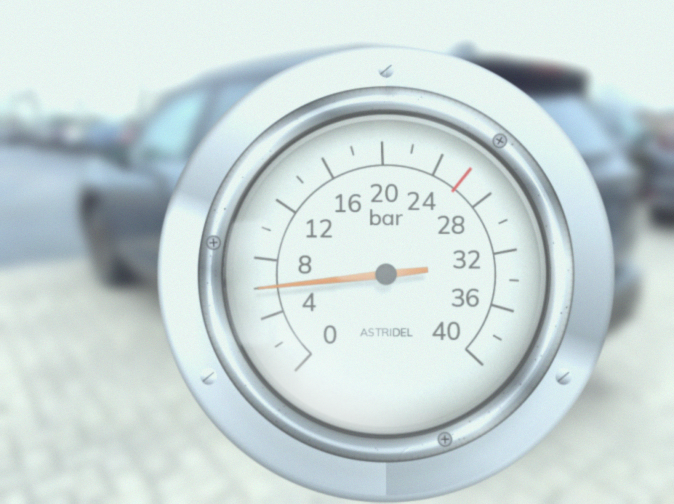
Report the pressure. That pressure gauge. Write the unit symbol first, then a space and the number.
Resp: bar 6
